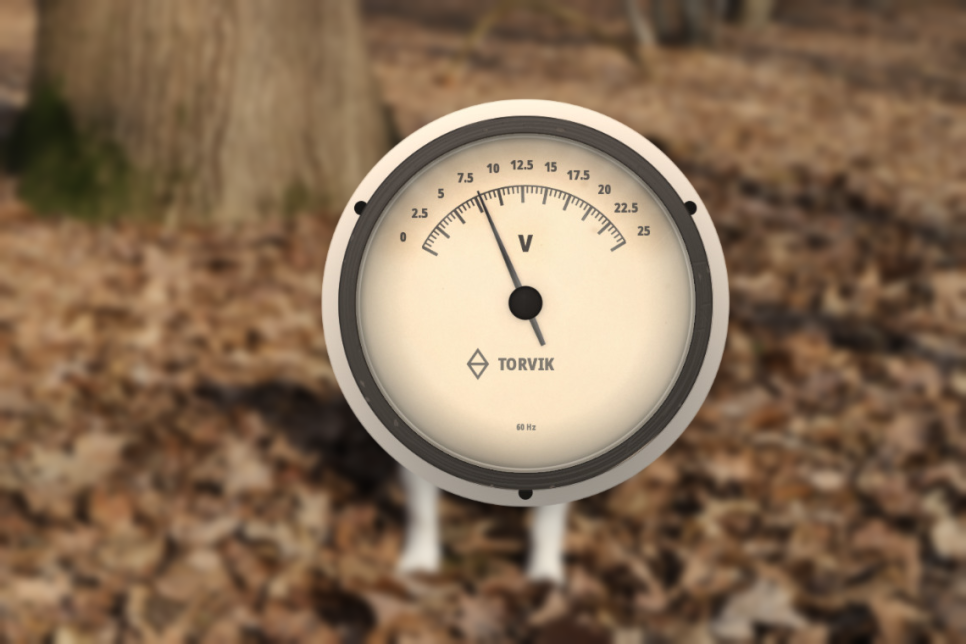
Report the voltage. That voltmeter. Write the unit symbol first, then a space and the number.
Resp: V 8
